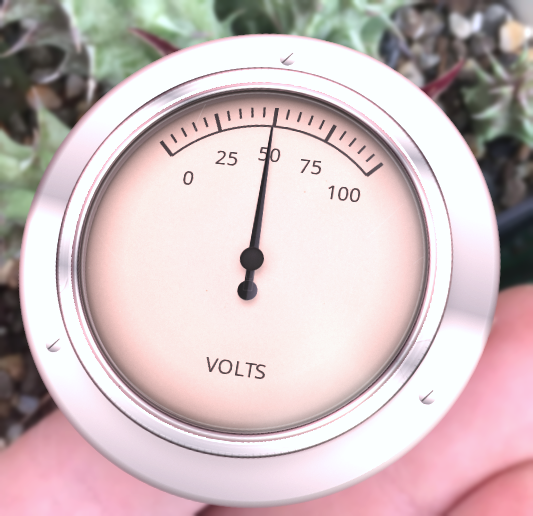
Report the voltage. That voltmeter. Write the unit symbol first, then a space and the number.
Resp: V 50
